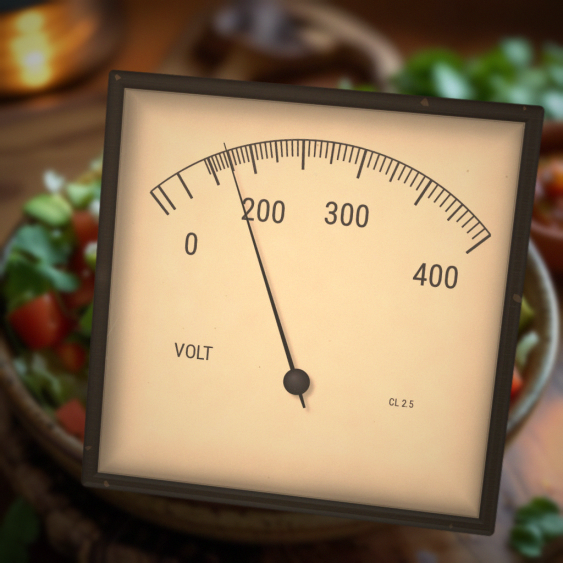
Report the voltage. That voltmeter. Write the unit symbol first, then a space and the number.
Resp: V 175
